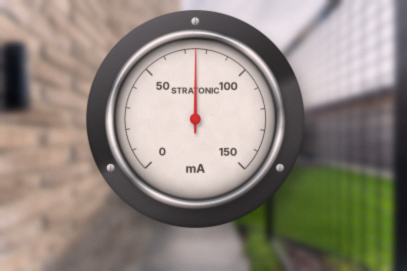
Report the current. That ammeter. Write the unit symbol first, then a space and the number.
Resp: mA 75
